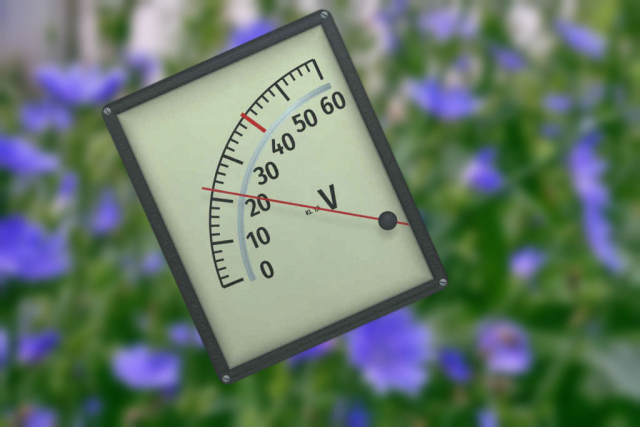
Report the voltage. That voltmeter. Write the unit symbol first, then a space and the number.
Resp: V 22
